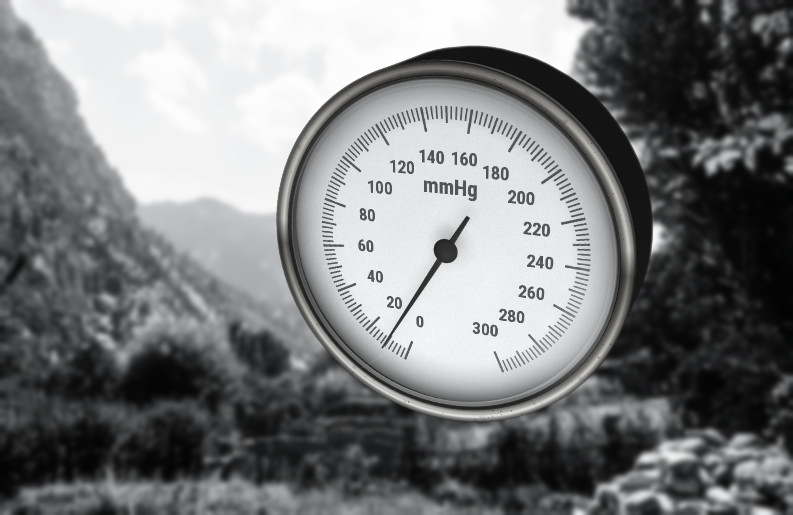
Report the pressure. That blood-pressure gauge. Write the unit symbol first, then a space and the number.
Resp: mmHg 10
